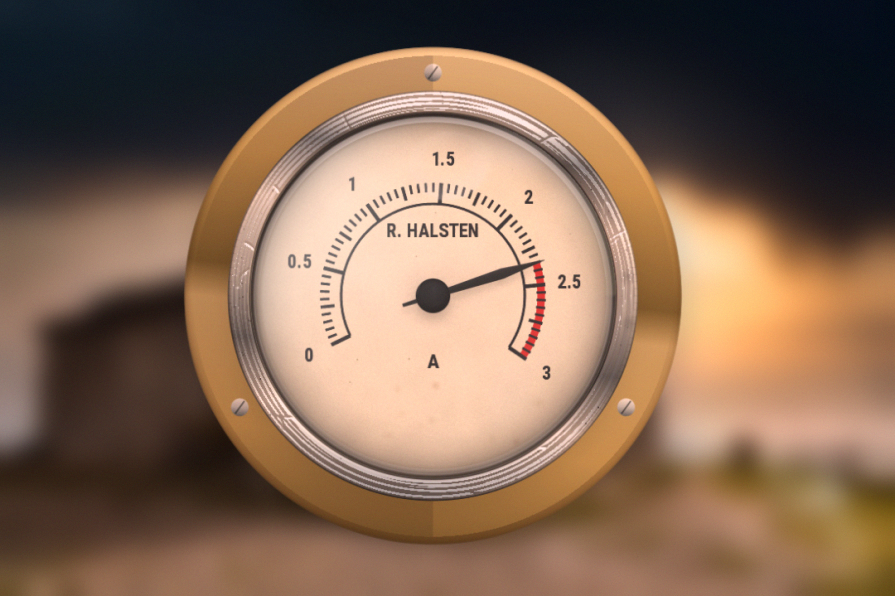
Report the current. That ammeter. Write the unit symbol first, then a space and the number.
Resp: A 2.35
